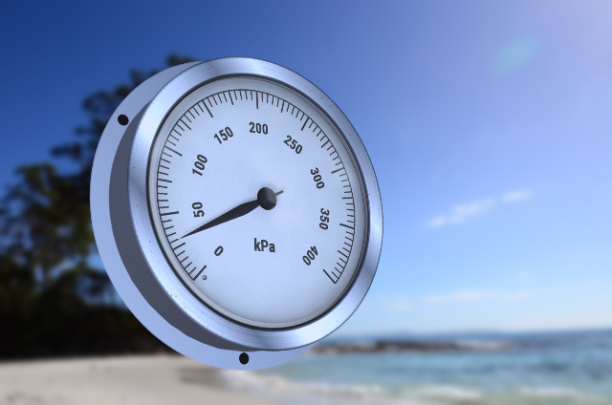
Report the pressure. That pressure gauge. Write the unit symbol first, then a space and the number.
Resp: kPa 30
